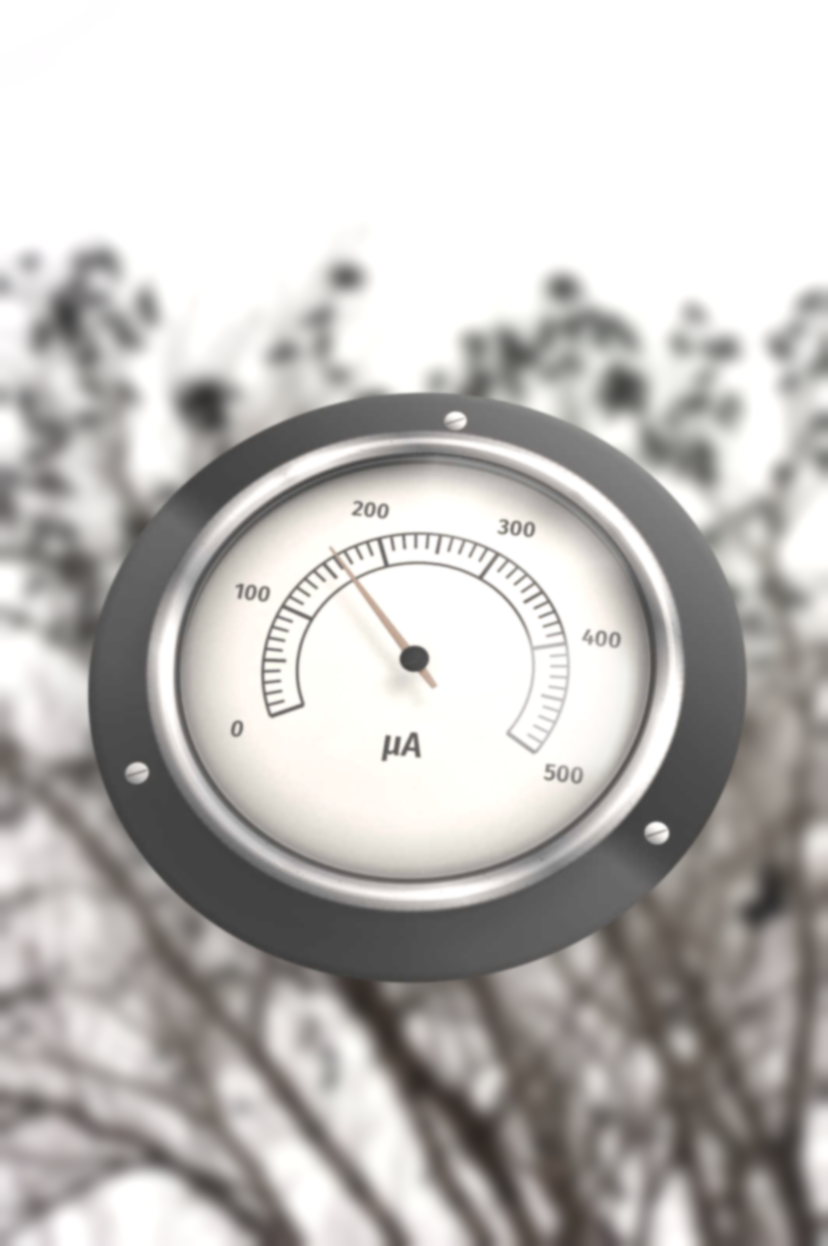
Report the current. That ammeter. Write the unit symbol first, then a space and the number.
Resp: µA 160
